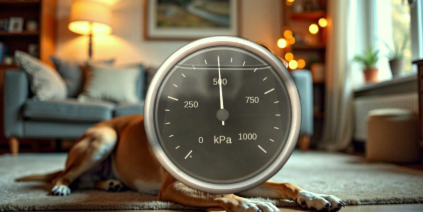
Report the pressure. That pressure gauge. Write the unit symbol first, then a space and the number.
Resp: kPa 500
